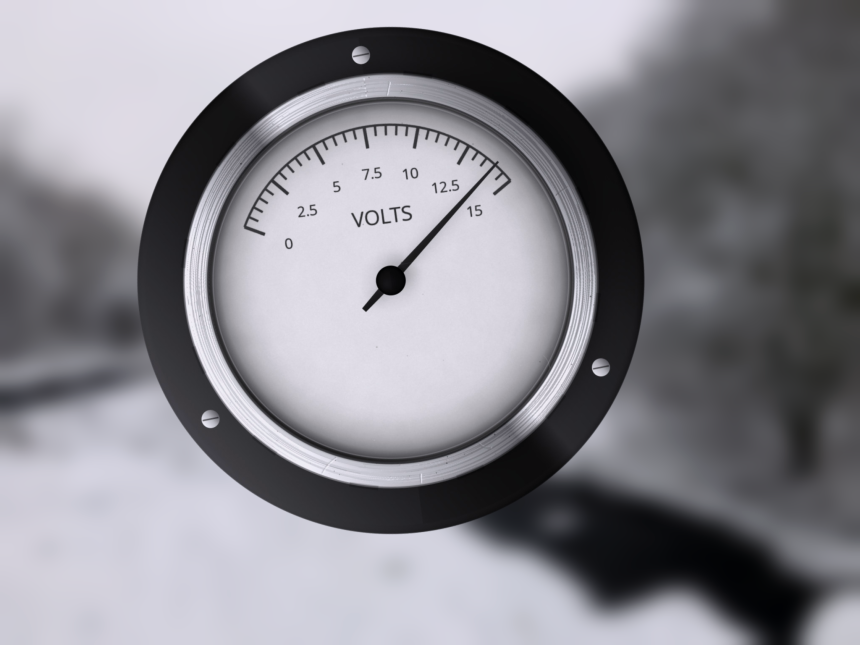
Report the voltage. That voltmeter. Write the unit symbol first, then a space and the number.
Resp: V 14
